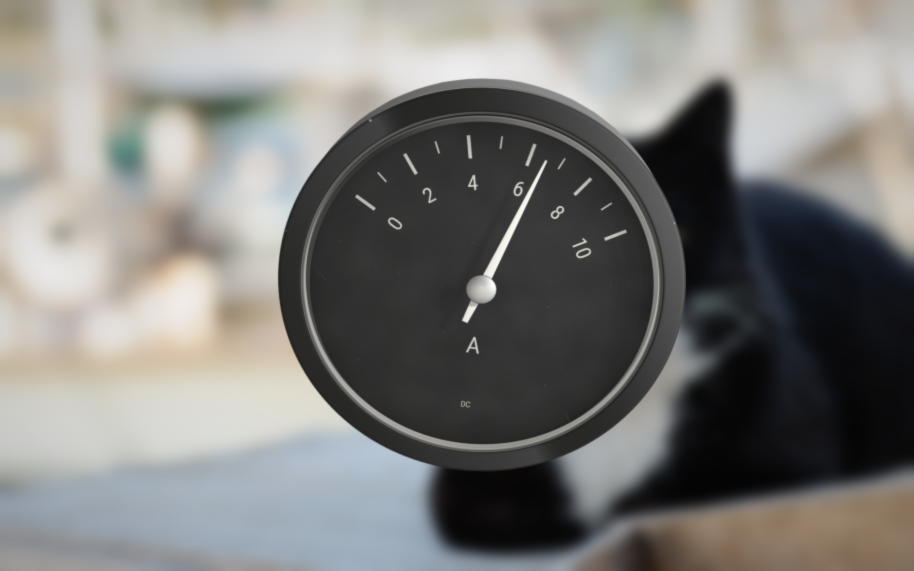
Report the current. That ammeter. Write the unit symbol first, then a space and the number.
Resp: A 6.5
